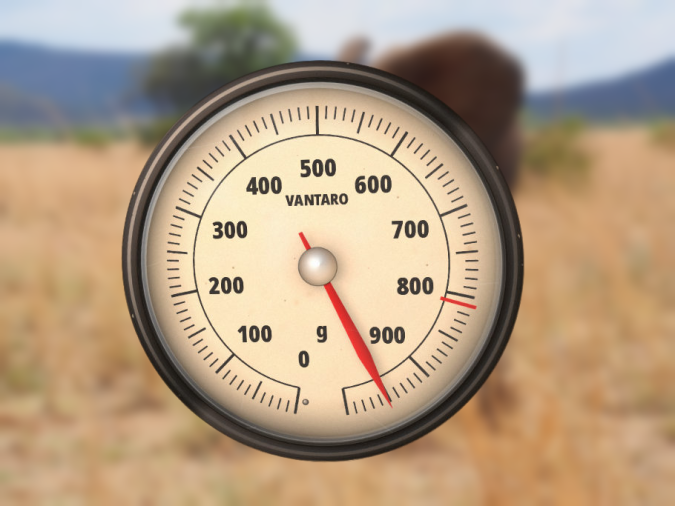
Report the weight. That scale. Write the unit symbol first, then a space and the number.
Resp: g 950
